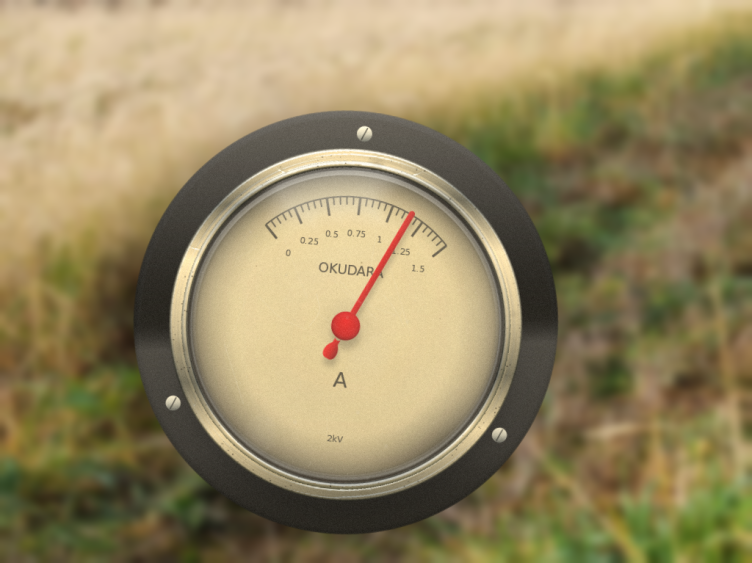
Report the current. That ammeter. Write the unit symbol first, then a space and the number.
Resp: A 1.15
